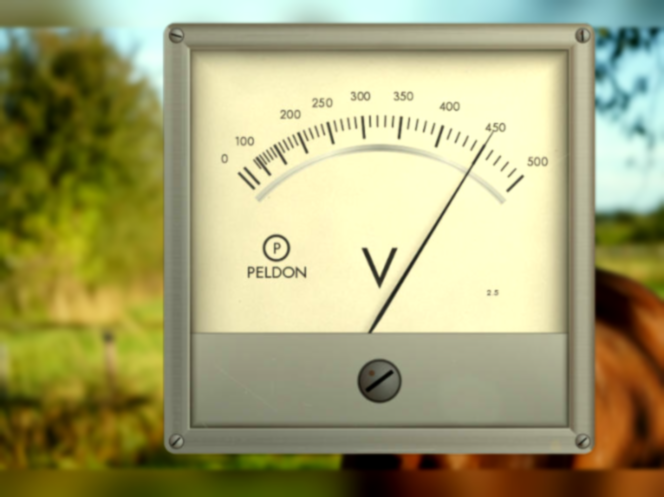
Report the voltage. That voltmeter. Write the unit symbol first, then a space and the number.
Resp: V 450
